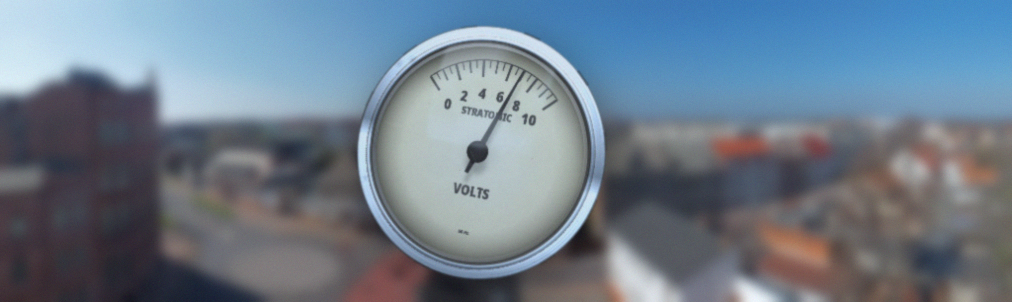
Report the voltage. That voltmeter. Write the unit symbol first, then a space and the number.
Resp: V 7
